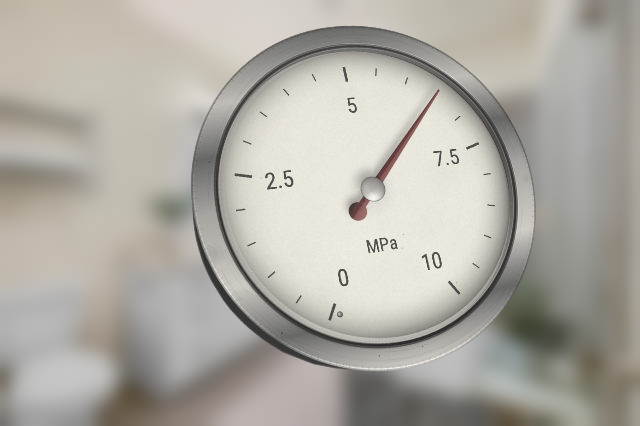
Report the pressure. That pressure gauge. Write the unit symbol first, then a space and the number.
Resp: MPa 6.5
